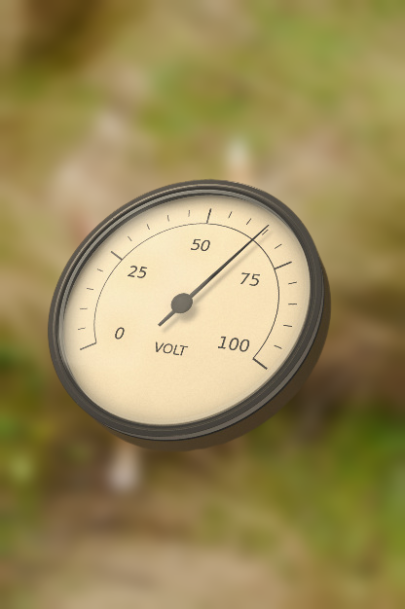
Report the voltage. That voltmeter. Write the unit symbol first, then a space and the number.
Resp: V 65
